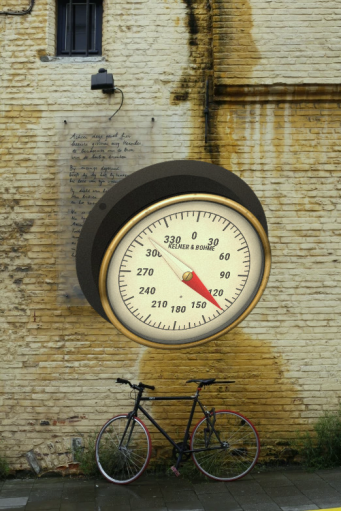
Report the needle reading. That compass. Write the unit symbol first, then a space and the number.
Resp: ° 130
